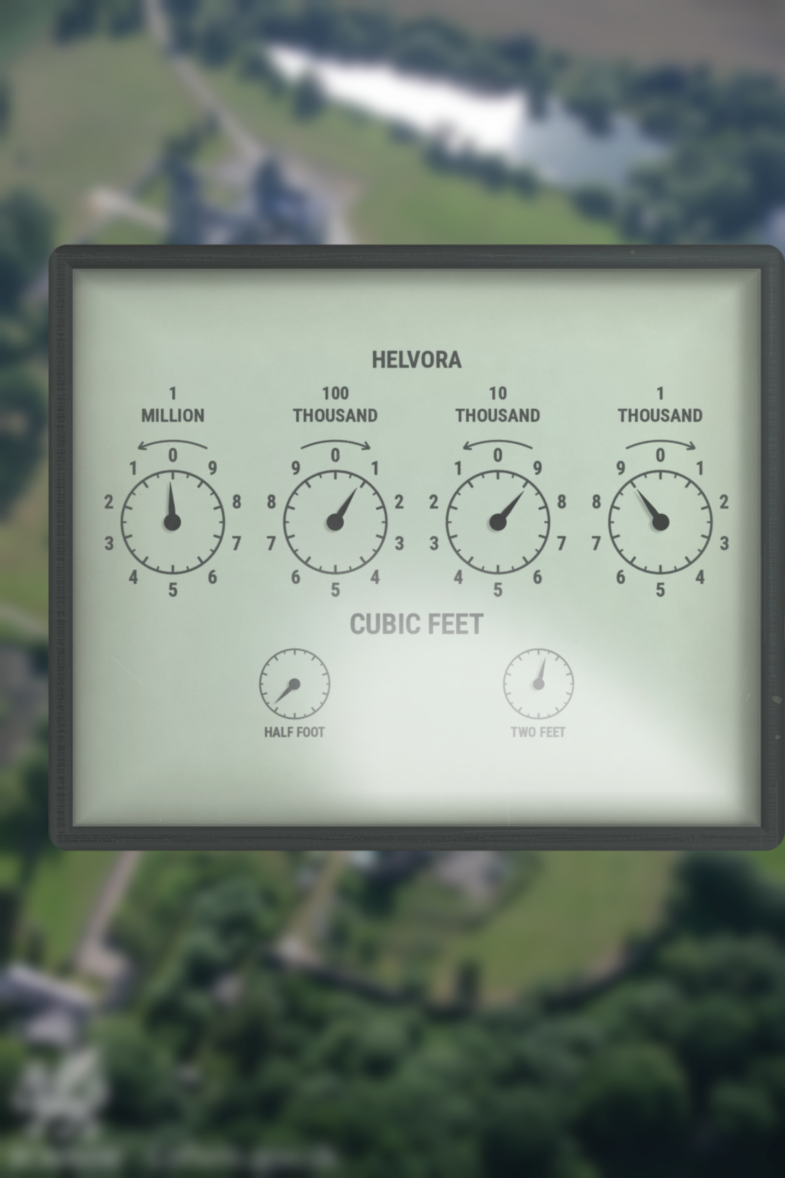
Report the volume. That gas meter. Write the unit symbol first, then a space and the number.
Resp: ft³ 8900
